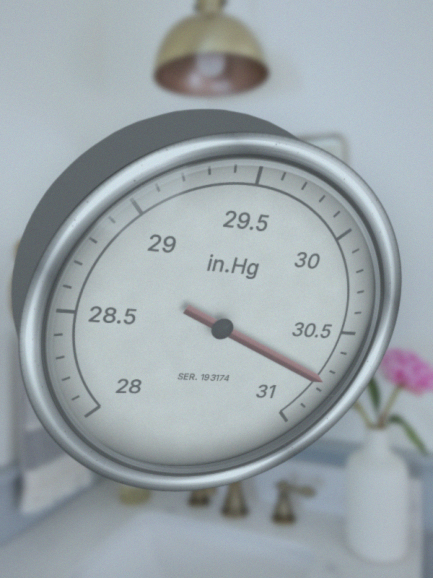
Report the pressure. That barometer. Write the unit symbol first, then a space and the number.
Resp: inHg 30.75
